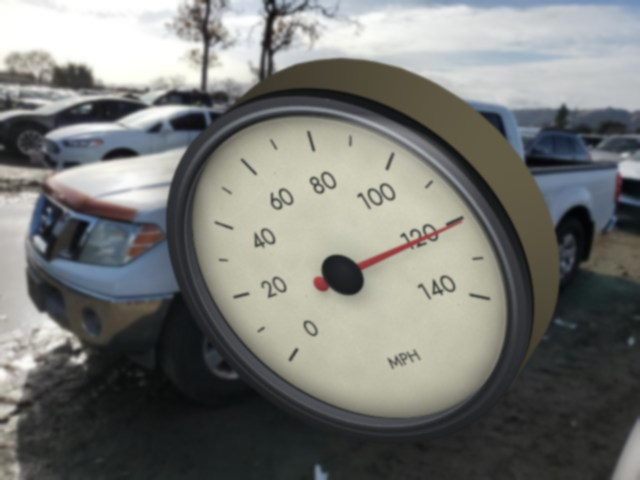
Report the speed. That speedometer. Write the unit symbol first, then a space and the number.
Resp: mph 120
